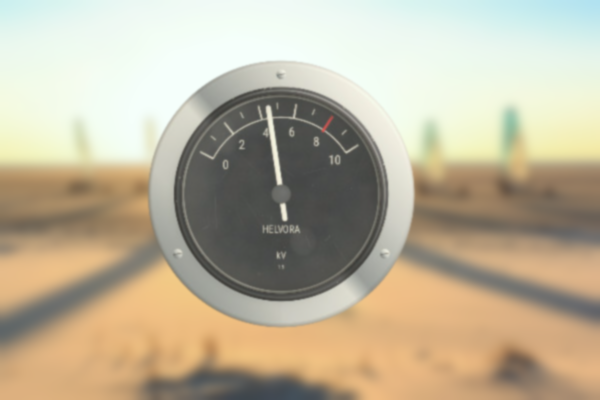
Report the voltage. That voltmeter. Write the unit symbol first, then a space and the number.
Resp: kV 4.5
